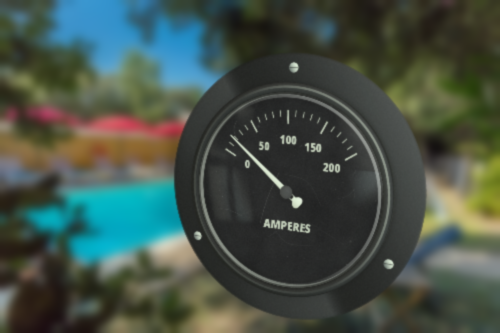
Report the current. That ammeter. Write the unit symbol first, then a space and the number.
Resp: A 20
